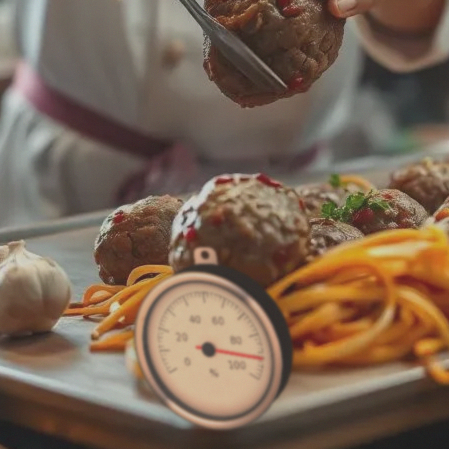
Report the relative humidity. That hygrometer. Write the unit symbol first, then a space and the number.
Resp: % 90
